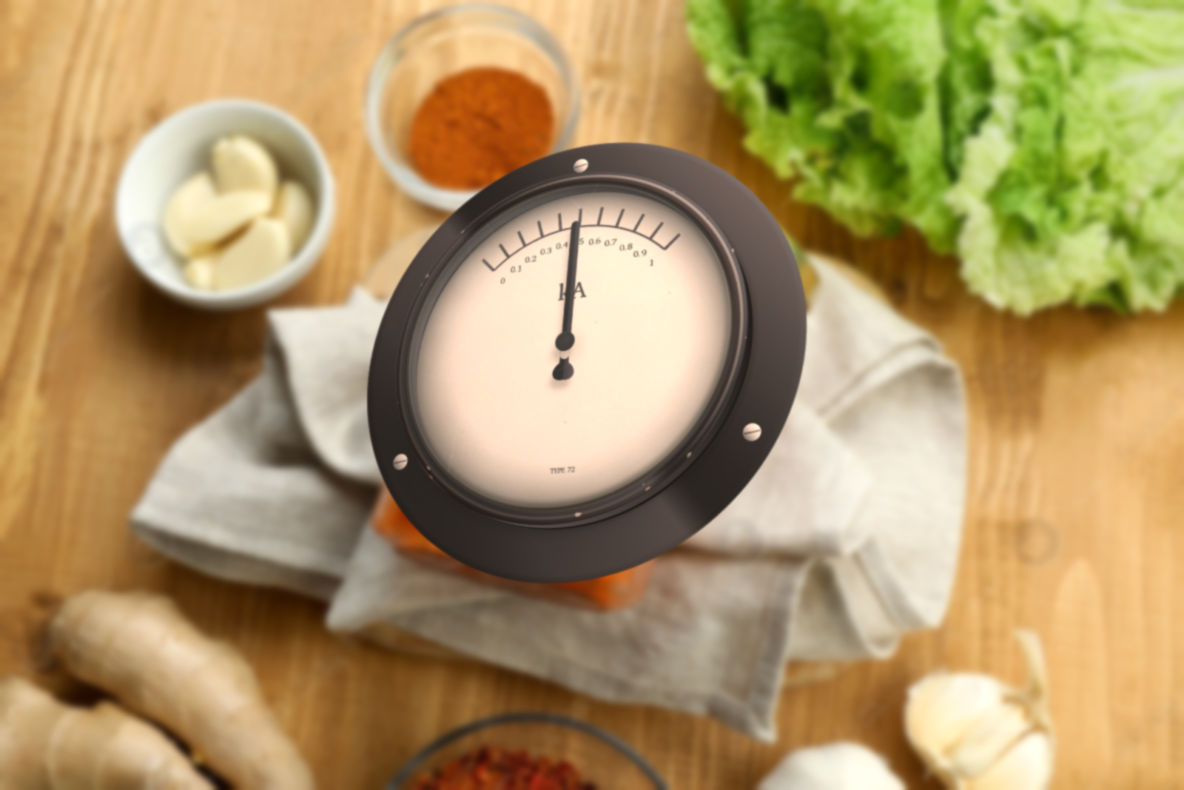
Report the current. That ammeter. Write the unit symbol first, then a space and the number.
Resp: kA 0.5
